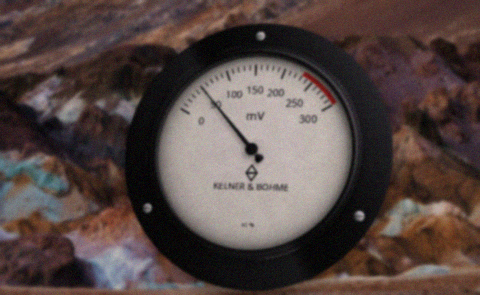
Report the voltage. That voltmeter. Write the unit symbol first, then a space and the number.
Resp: mV 50
